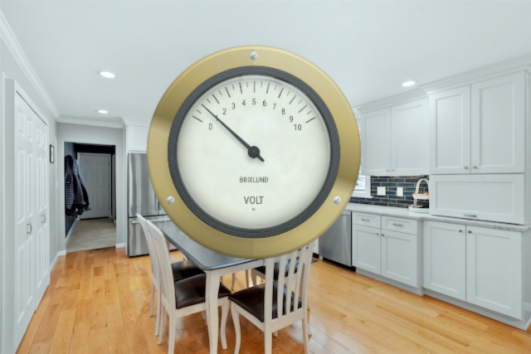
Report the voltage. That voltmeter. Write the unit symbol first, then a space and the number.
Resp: V 1
